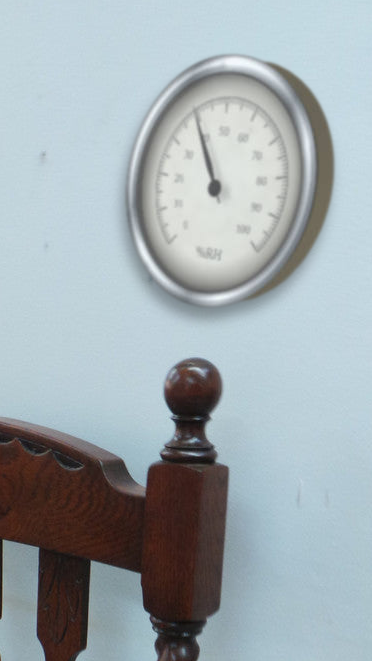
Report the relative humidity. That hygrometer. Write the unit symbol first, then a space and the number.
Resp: % 40
